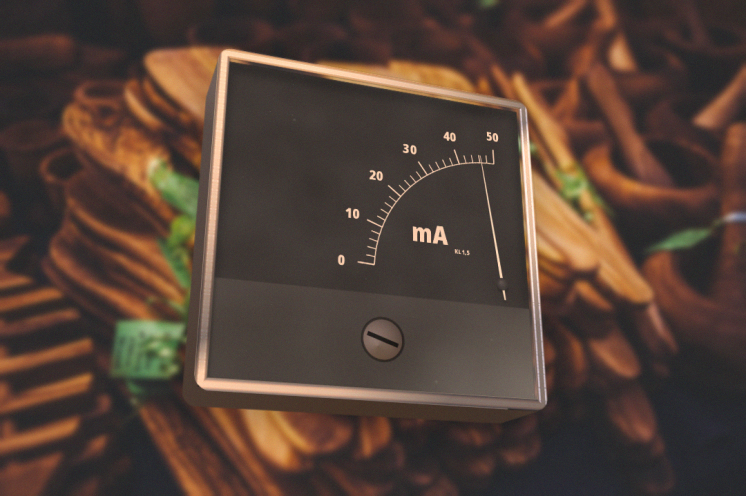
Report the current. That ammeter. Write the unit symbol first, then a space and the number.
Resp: mA 46
